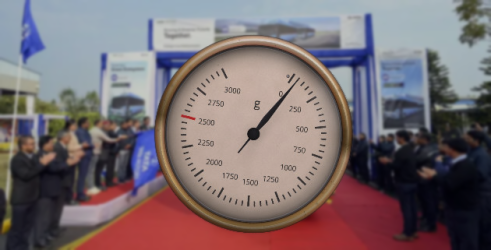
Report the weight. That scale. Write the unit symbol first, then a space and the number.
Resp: g 50
